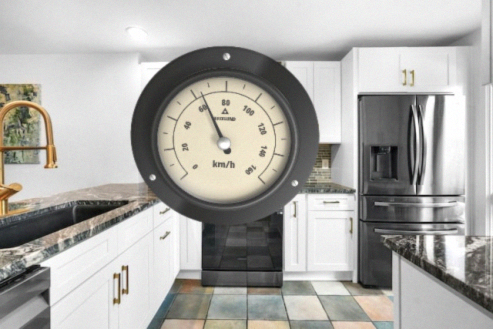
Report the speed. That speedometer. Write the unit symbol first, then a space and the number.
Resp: km/h 65
